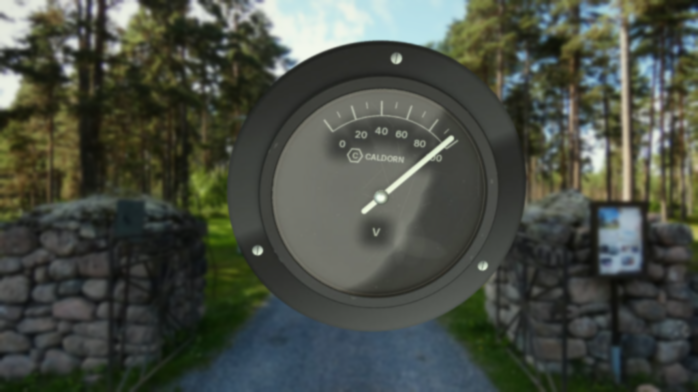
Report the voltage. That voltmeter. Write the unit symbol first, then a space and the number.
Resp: V 95
